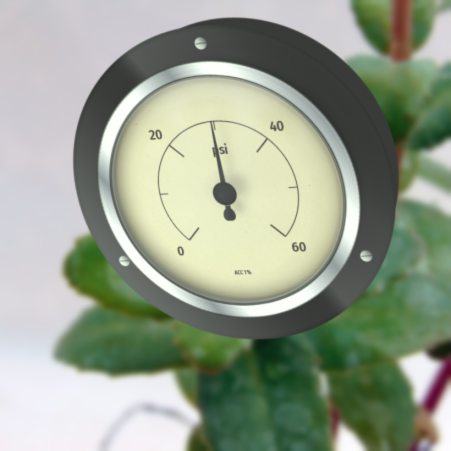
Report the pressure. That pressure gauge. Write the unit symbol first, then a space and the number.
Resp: psi 30
